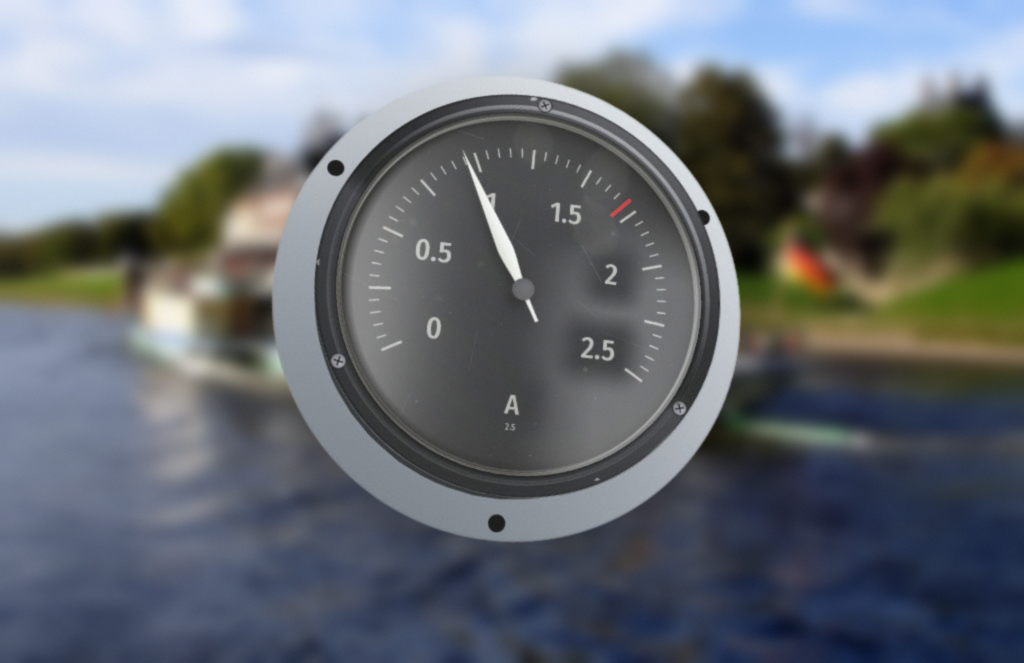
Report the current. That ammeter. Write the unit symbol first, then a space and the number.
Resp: A 0.95
